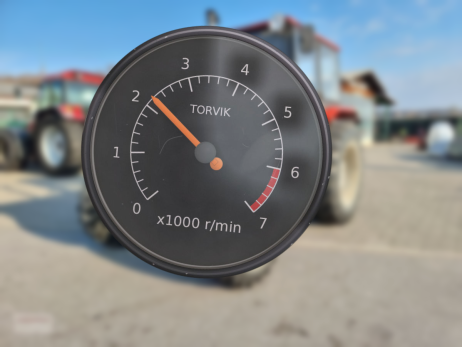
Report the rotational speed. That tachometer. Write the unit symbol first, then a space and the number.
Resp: rpm 2200
